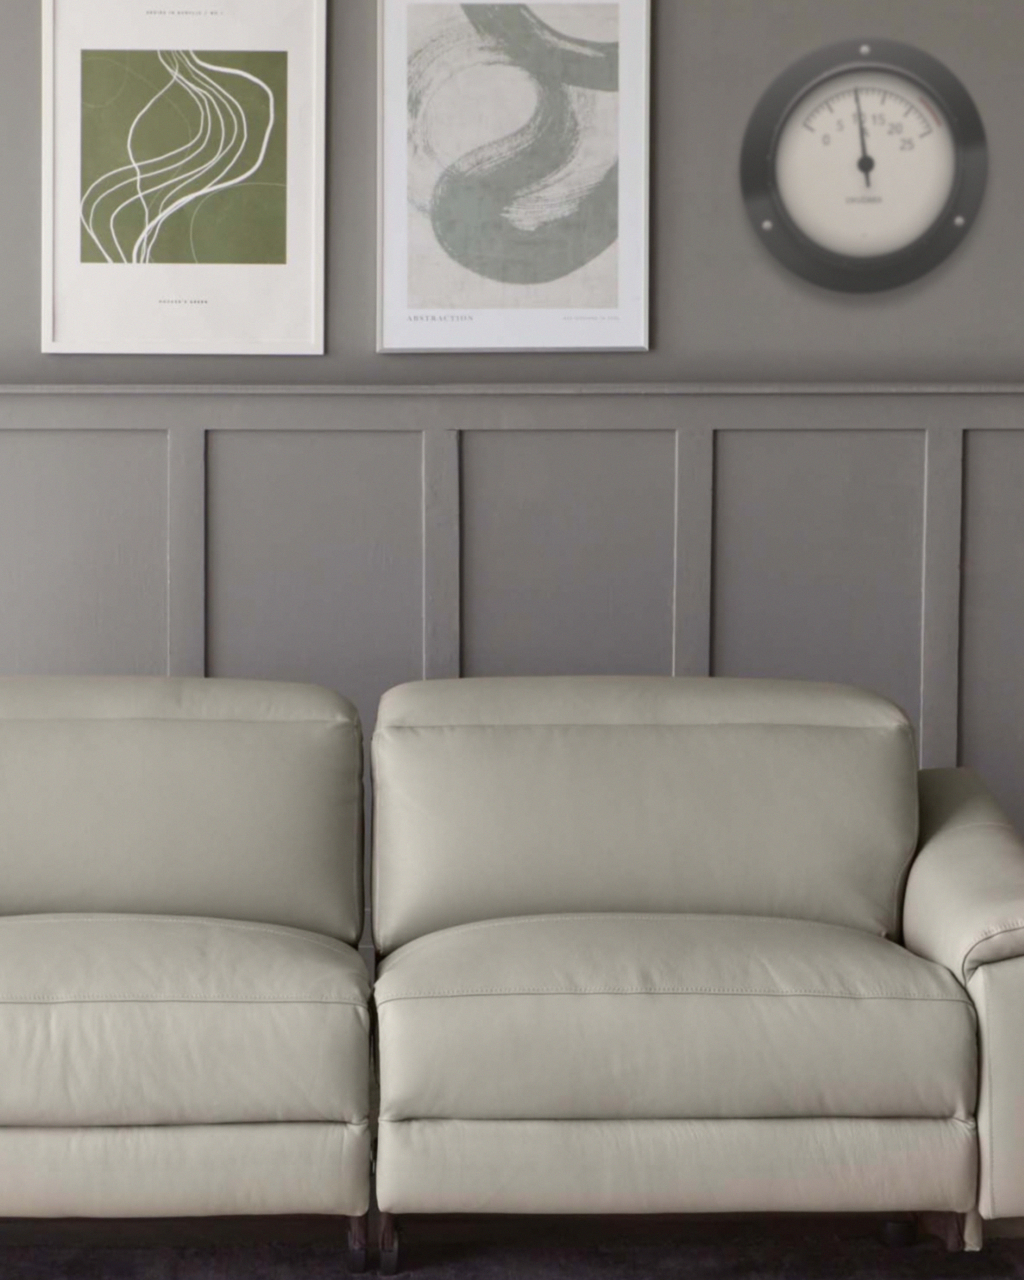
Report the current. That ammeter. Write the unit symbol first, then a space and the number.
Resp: A 10
